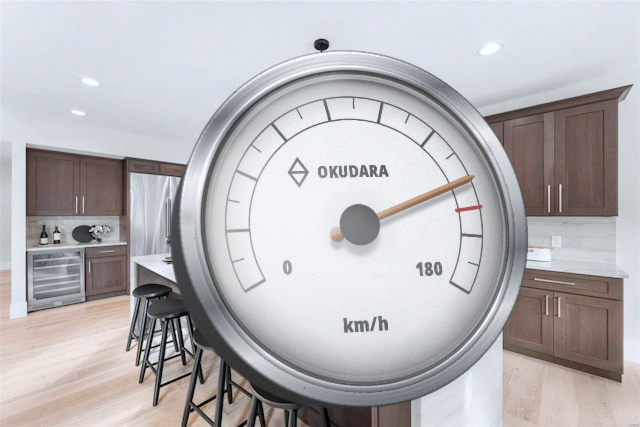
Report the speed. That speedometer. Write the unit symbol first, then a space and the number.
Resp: km/h 140
